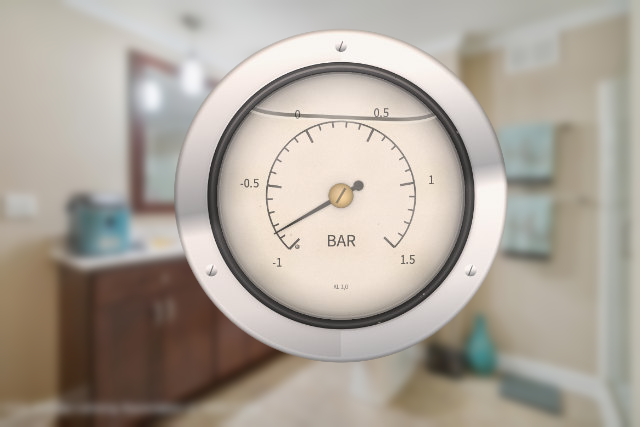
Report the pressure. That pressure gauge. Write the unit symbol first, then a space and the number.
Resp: bar -0.85
